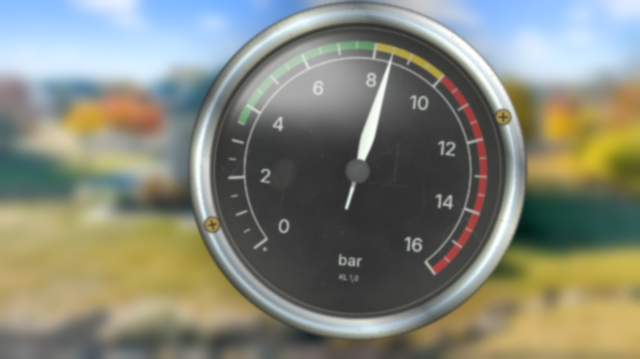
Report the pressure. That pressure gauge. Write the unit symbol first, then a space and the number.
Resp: bar 8.5
